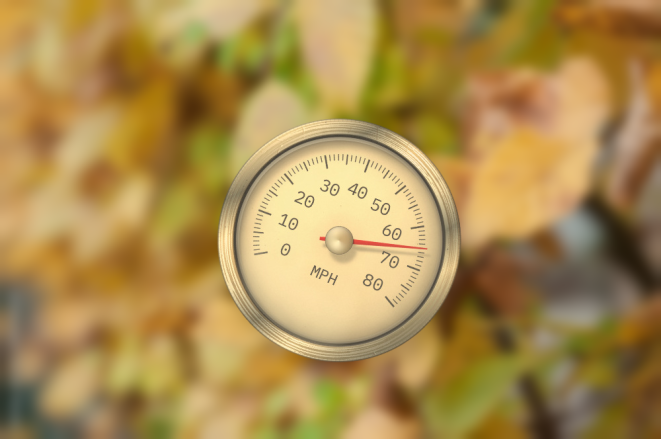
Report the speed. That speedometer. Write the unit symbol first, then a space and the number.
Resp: mph 65
